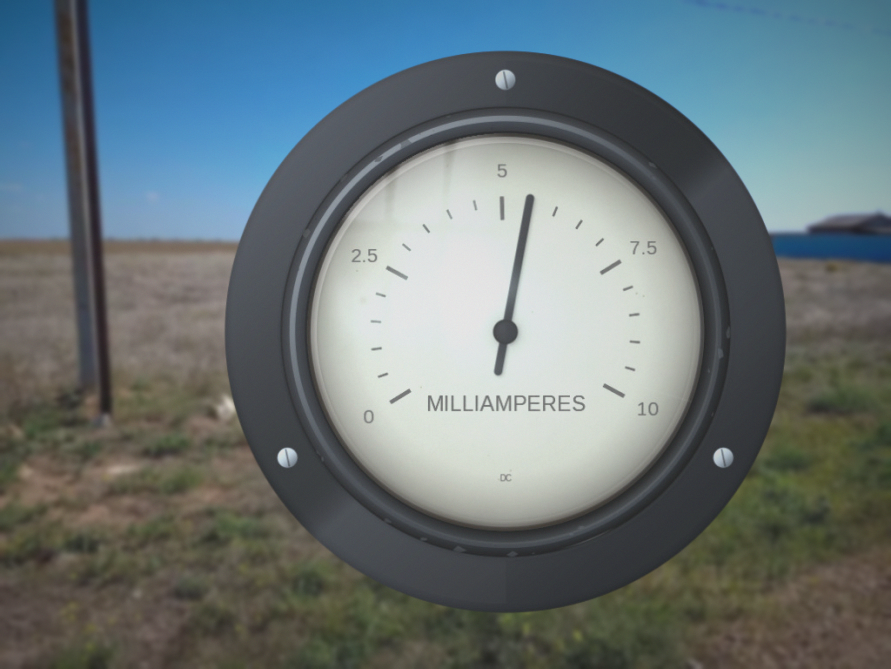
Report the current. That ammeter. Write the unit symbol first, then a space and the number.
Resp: mA 5.5
